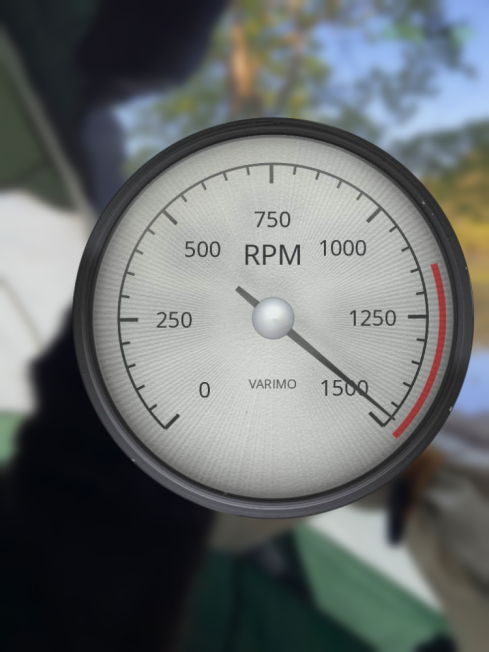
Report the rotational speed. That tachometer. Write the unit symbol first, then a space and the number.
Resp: rpm 1475
